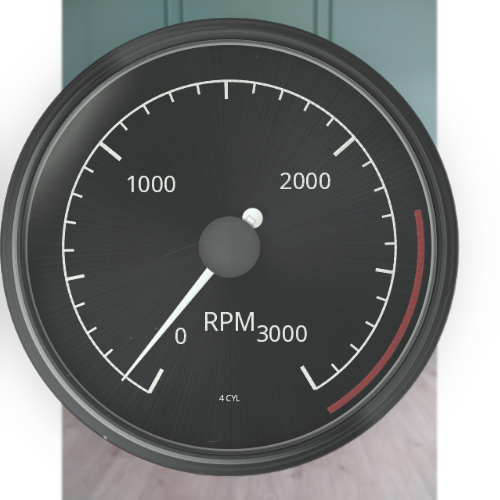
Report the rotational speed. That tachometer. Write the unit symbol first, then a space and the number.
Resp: rpm 100
